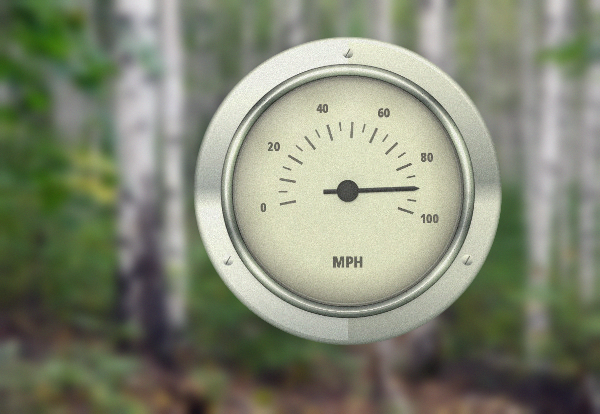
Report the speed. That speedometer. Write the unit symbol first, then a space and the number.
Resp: mph 90
